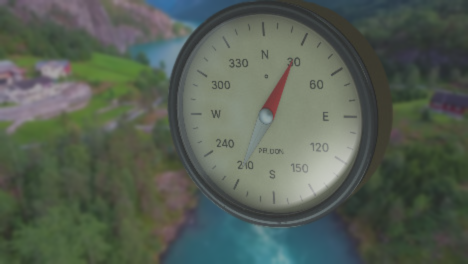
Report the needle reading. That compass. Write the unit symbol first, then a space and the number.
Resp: ° 30
